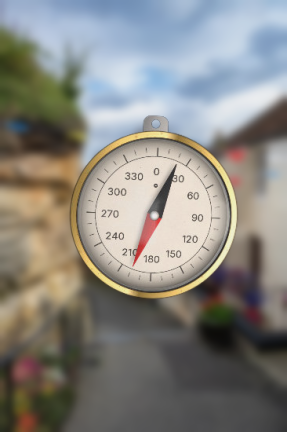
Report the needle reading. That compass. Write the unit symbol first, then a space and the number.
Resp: ° 200
